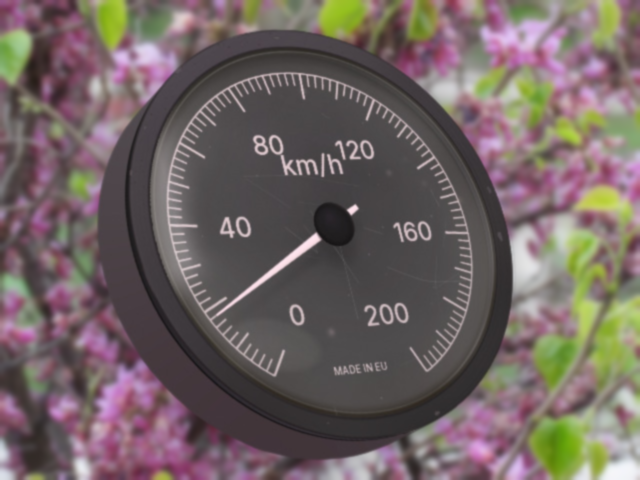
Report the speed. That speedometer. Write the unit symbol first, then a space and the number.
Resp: km/h 18
